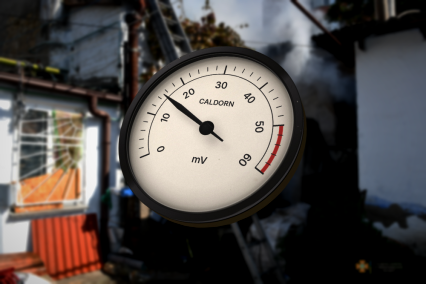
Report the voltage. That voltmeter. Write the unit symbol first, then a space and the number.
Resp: mV 15
